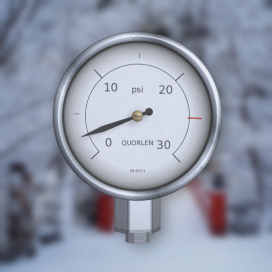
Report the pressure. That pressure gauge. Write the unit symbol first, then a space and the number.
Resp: psi 2.5
